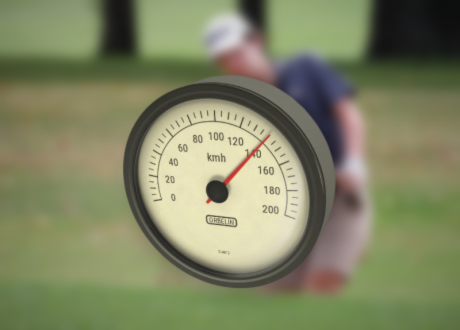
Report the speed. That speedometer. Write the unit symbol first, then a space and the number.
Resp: km/h 140
